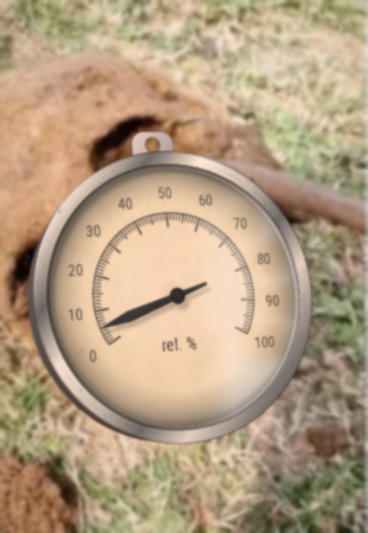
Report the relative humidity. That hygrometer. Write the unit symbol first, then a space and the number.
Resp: % 5
